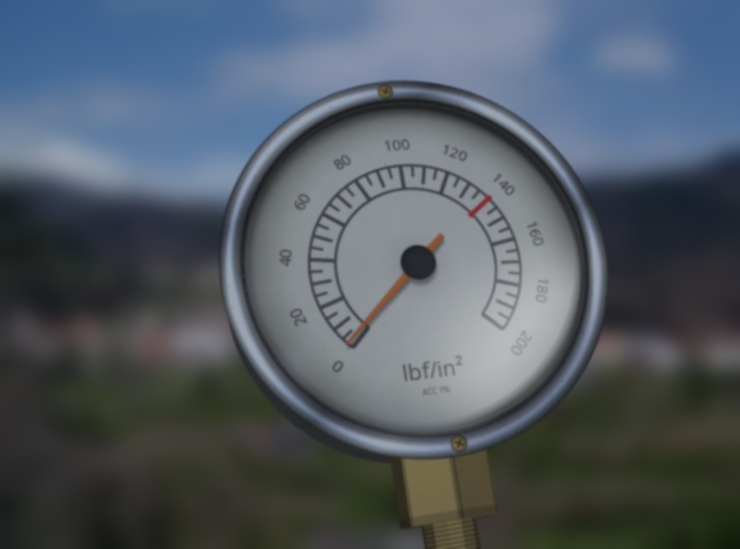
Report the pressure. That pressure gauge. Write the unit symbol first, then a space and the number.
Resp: psi 2.5
